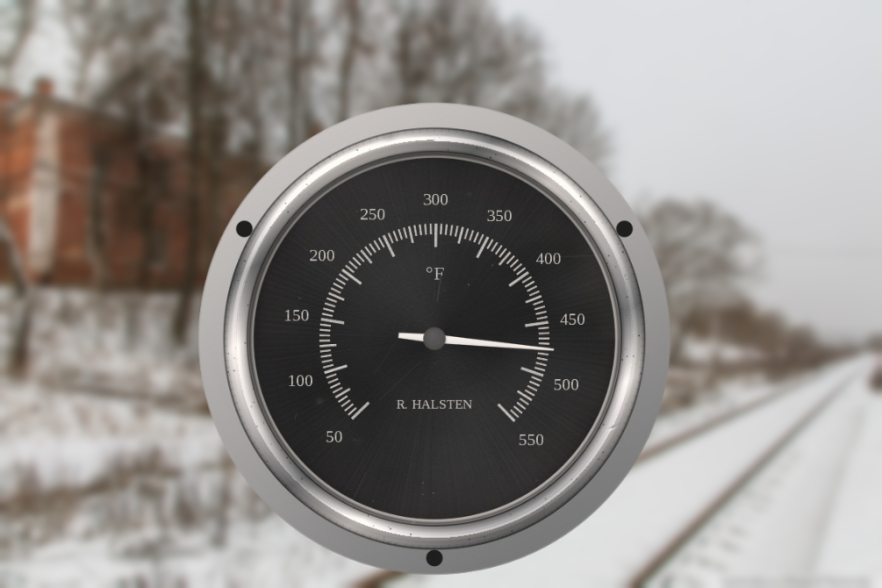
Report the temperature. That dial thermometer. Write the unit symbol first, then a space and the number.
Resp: °F 475
